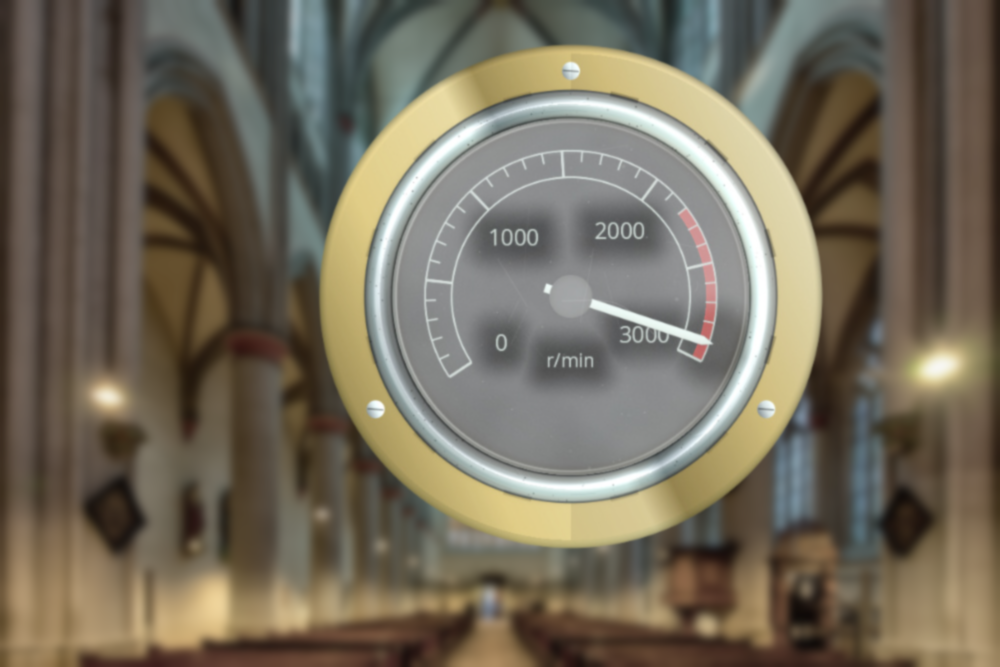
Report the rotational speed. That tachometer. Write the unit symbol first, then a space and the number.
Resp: rpm 2900
